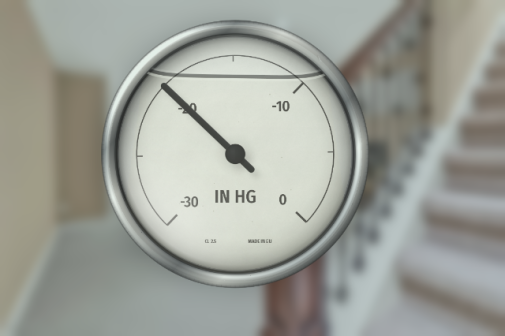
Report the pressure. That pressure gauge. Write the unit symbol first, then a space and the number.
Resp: inHg -20
